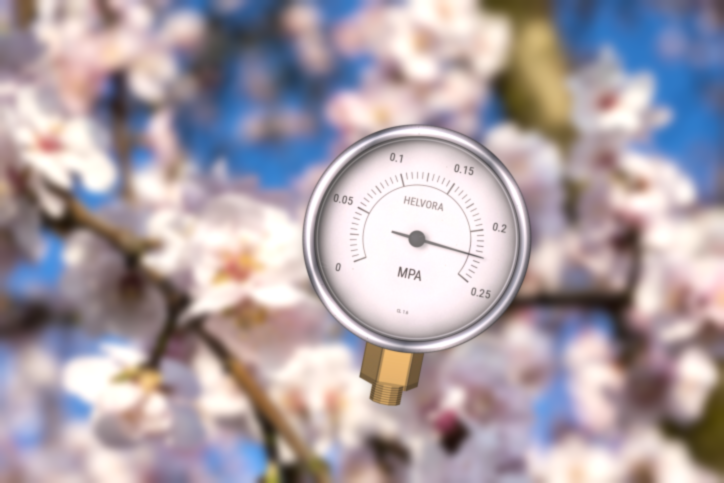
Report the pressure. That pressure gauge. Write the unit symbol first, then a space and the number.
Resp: MPa 0.225
